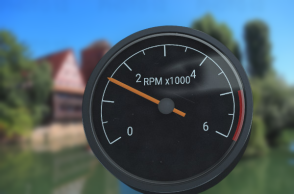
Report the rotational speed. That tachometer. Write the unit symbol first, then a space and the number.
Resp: rpm 1500
